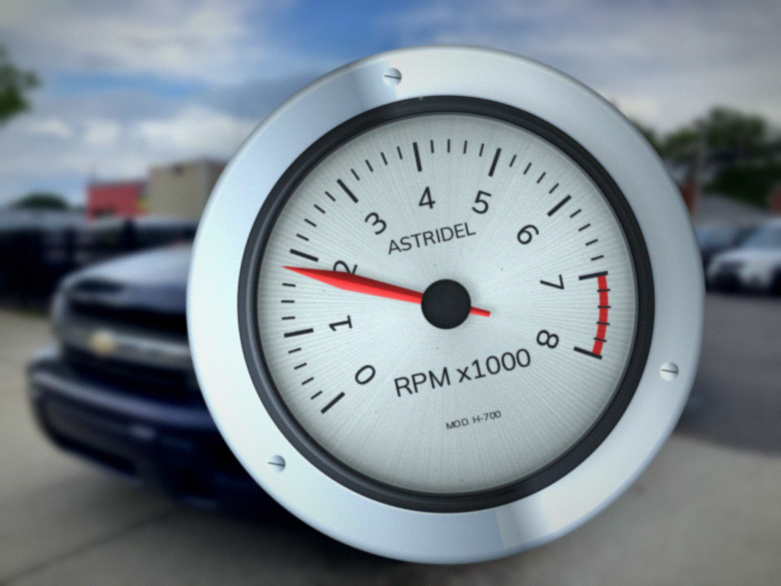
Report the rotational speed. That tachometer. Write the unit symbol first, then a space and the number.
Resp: rpm 1800
